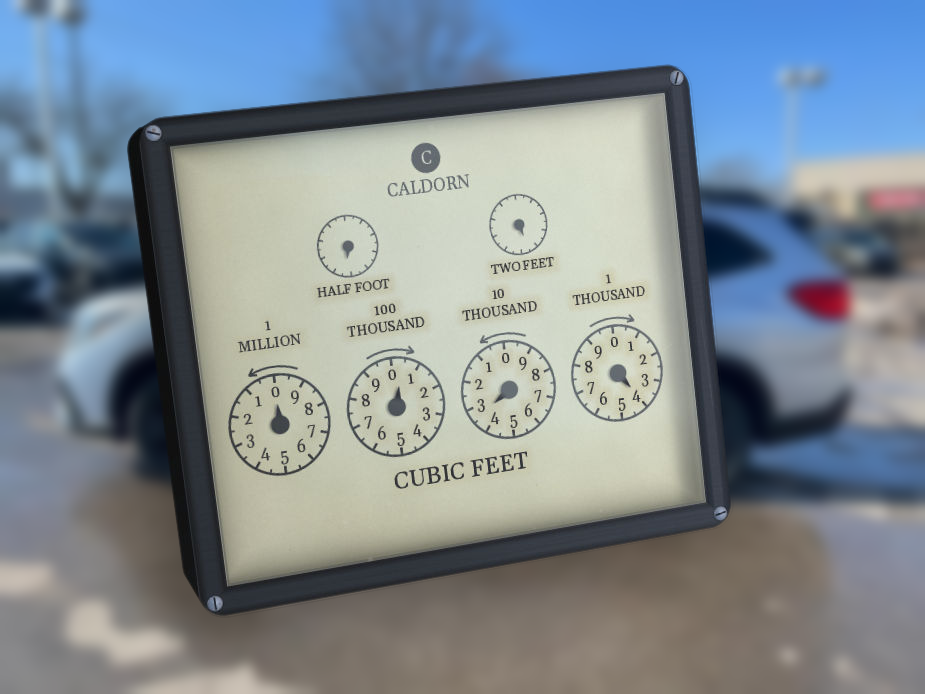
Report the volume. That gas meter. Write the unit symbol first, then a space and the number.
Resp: ft³ 3400
